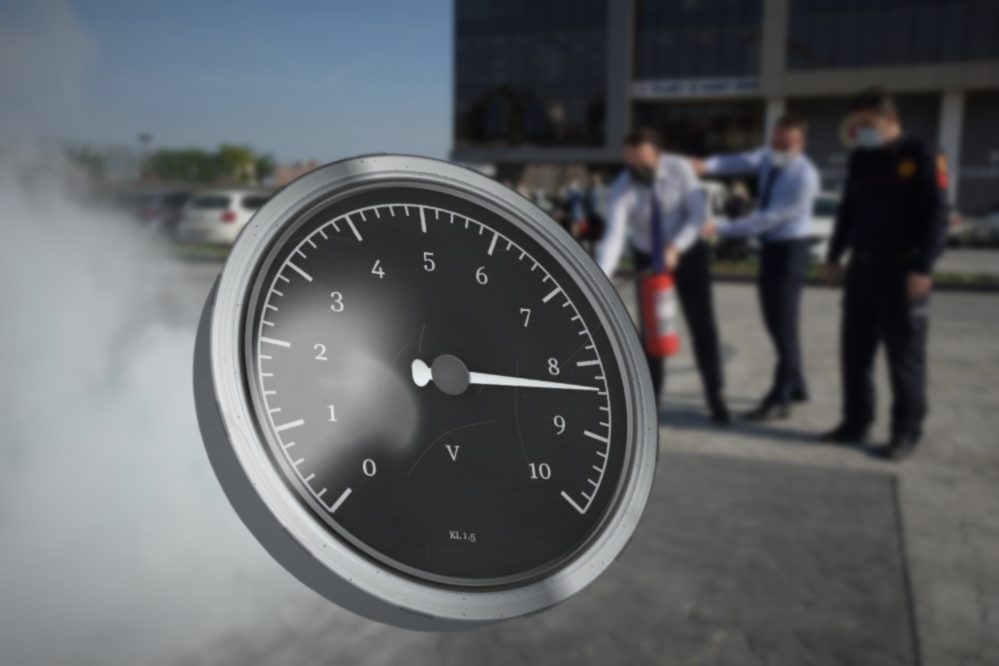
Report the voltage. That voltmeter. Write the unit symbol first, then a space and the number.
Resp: V 8.4
